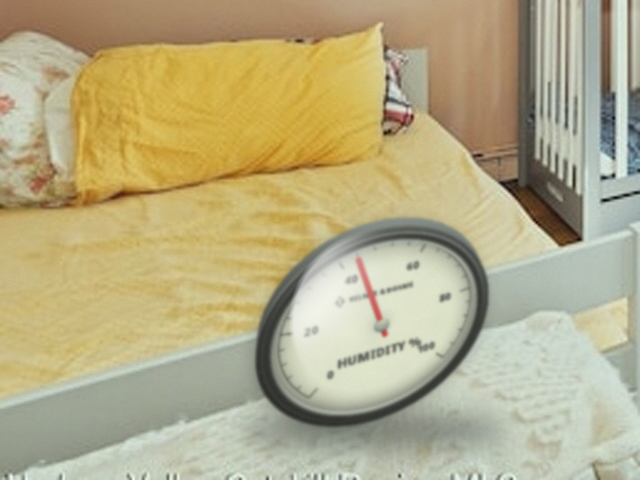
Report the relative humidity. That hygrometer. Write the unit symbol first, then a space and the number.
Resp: % 44
